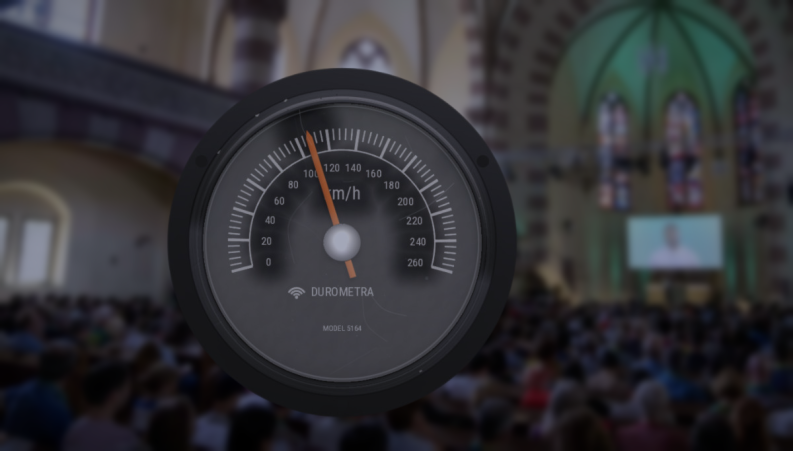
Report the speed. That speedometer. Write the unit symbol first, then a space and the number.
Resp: km/h 108
